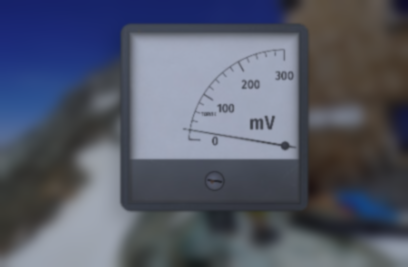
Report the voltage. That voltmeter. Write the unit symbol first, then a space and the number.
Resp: mV 20
